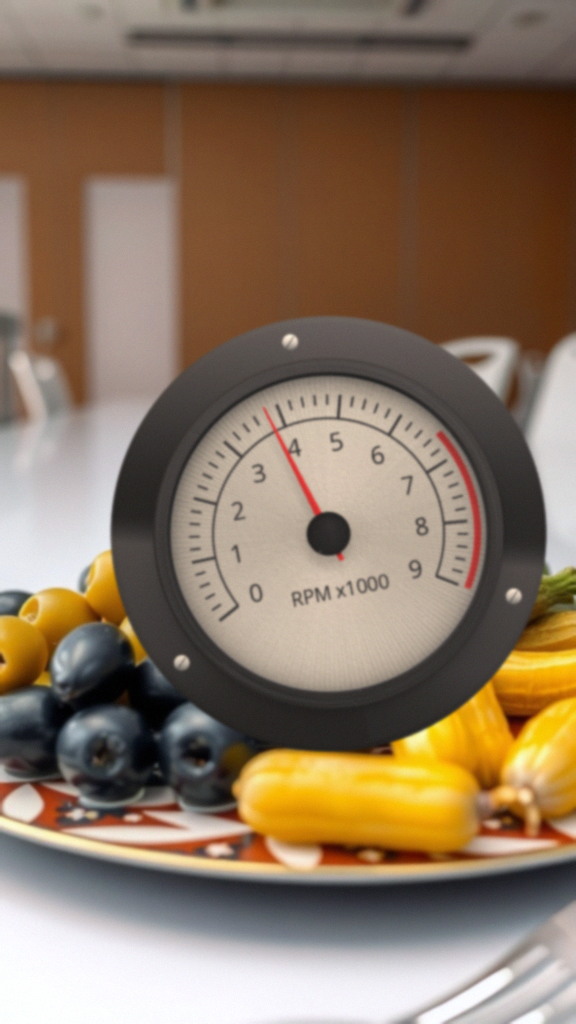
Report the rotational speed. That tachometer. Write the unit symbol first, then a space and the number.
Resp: rpm 3800
